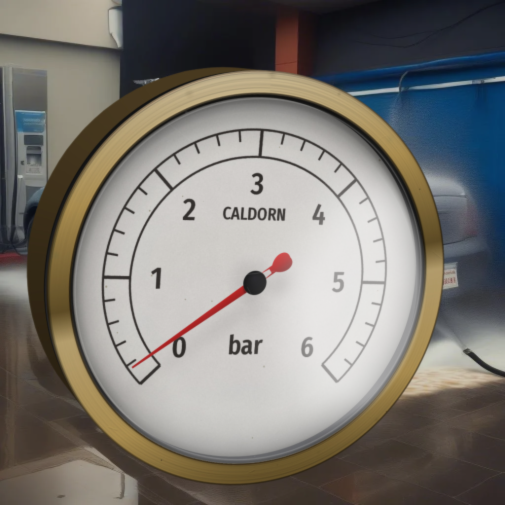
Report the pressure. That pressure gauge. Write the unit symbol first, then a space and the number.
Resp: bar 0.2
